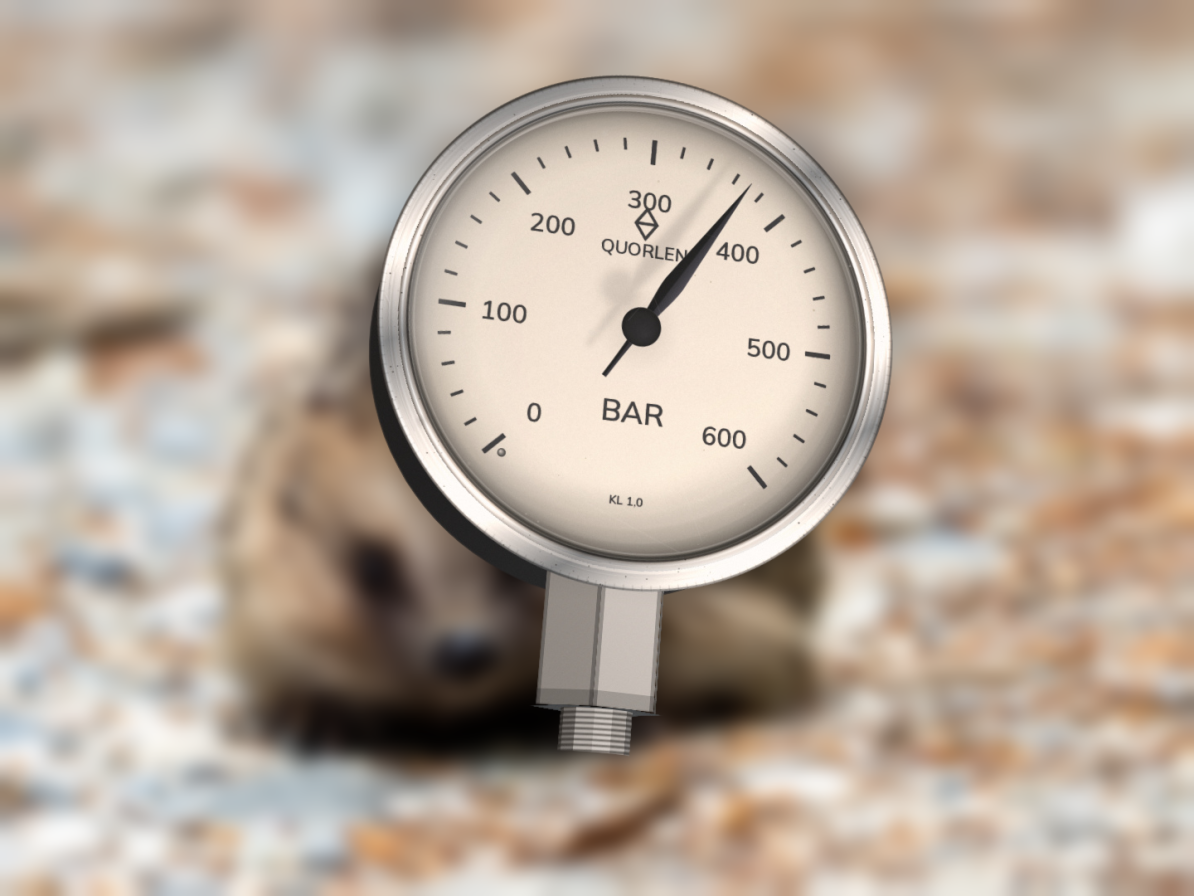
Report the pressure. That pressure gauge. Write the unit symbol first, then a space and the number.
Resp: bar 370
